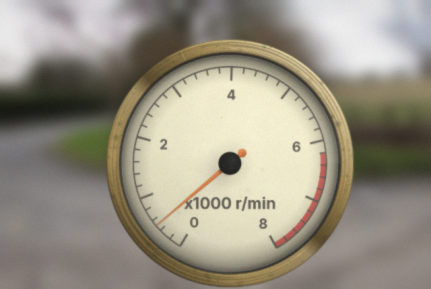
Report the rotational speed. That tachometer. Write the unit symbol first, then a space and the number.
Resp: rpm 500
